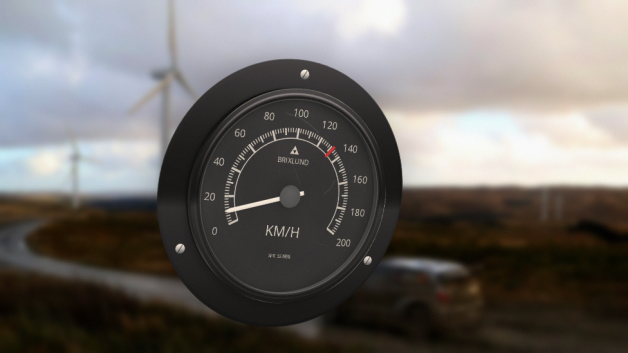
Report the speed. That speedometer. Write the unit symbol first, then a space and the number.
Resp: km/h 10
